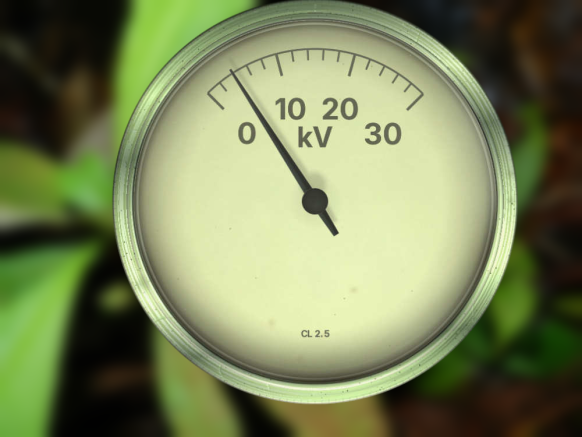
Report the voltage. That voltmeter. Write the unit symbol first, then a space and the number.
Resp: kV 4
